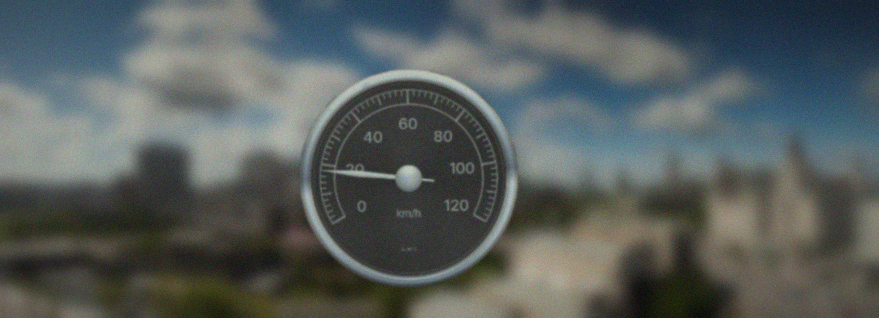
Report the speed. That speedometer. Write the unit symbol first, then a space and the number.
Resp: km/h 18
